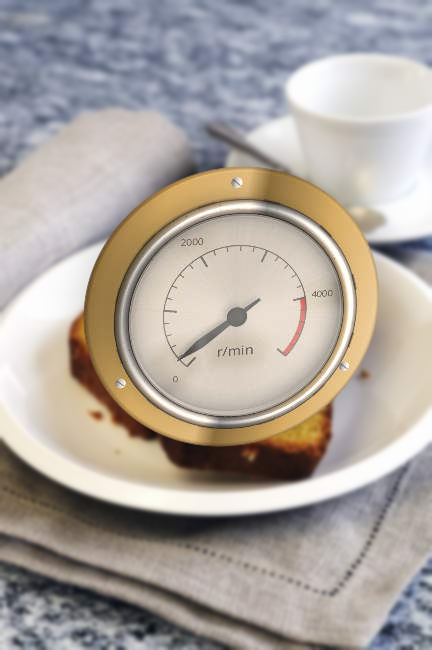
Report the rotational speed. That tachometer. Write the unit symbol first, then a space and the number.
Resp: rpm 200
